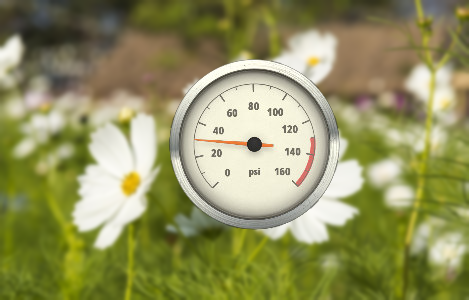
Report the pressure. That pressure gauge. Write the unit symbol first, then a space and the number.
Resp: psi 30
